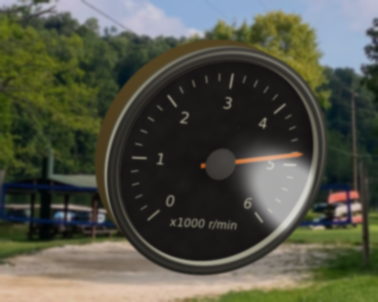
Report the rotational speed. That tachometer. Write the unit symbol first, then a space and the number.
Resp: rpm 4800
